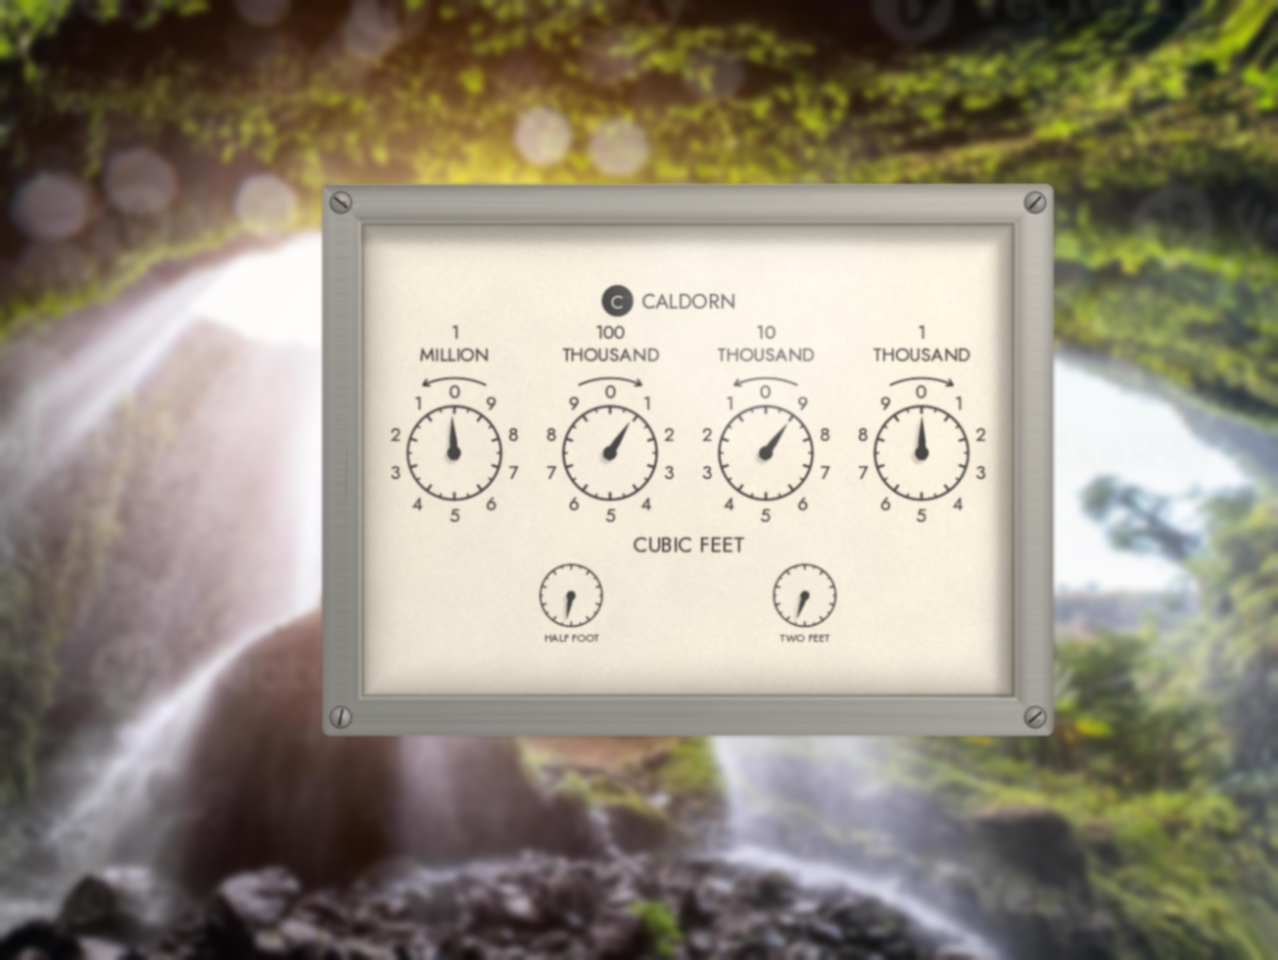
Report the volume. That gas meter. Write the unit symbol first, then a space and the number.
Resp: ft³ 9000
